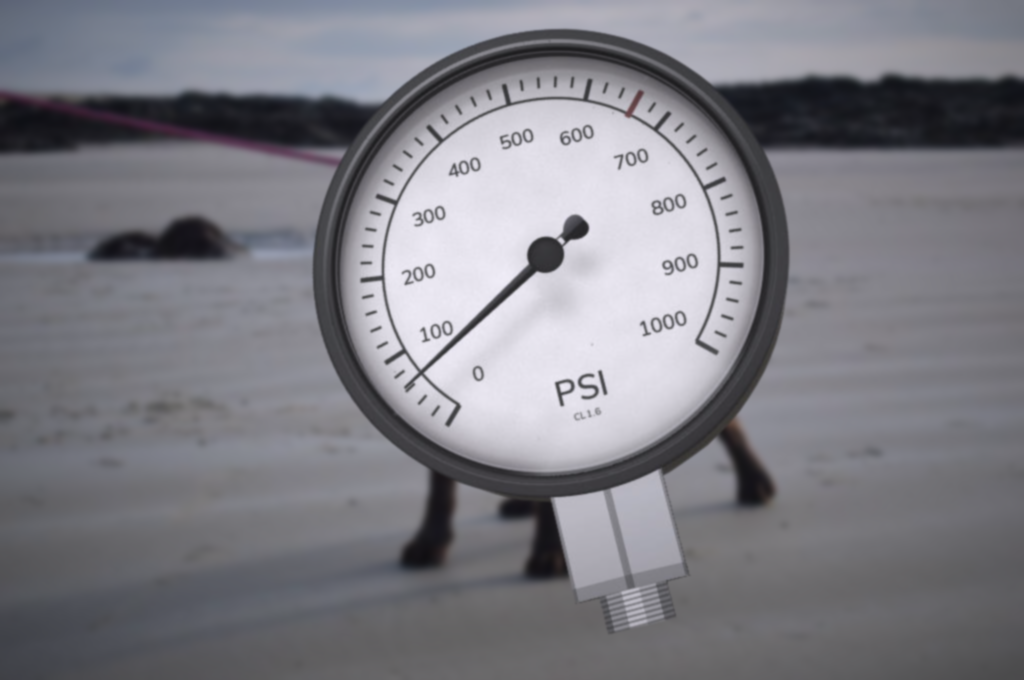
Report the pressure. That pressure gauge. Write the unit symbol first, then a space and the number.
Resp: psi 60
